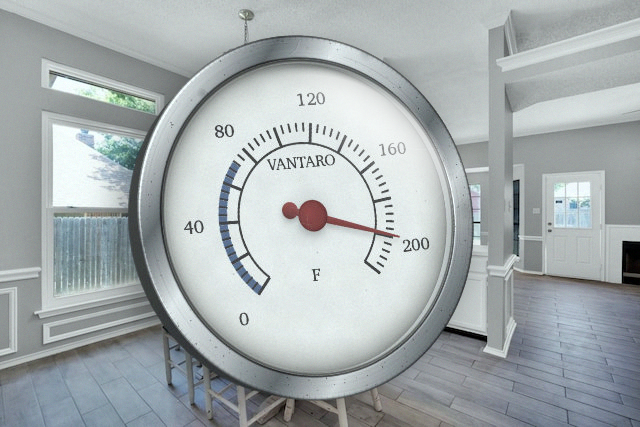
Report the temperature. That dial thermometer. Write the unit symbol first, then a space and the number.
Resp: °F 200
